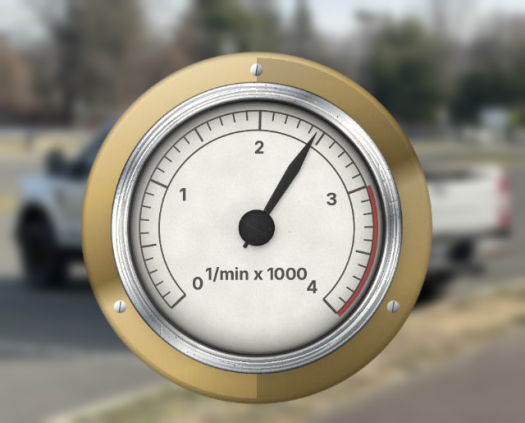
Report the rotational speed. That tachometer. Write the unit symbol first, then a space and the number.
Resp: rpm 2450
